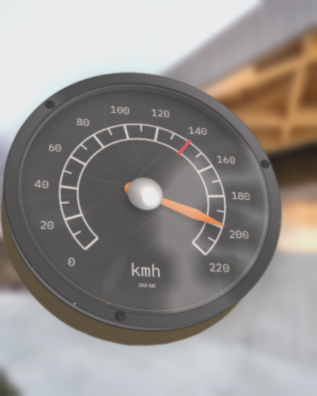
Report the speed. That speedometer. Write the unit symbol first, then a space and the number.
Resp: km/h 200
